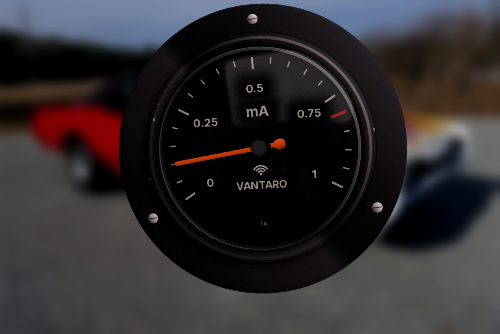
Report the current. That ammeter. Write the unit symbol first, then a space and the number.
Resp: mA 0.1
